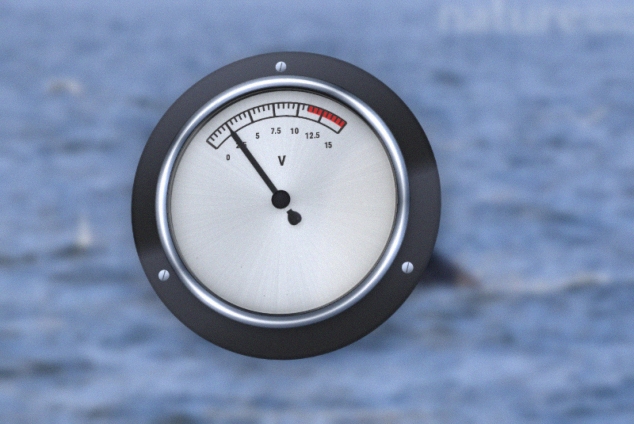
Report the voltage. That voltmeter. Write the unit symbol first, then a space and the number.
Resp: V 2.5
